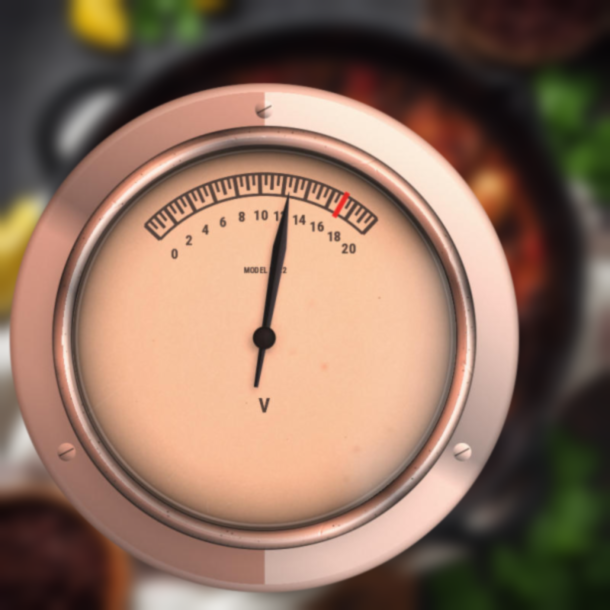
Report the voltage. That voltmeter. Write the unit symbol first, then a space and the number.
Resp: V 12.5
